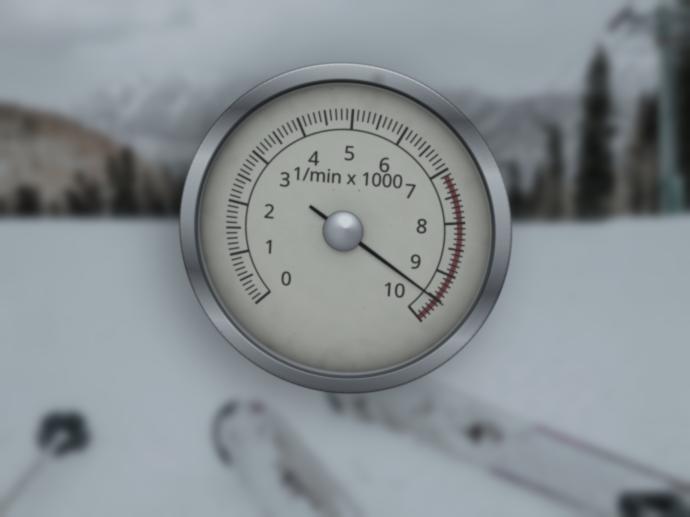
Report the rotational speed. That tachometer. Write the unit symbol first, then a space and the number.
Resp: rpm 9500
